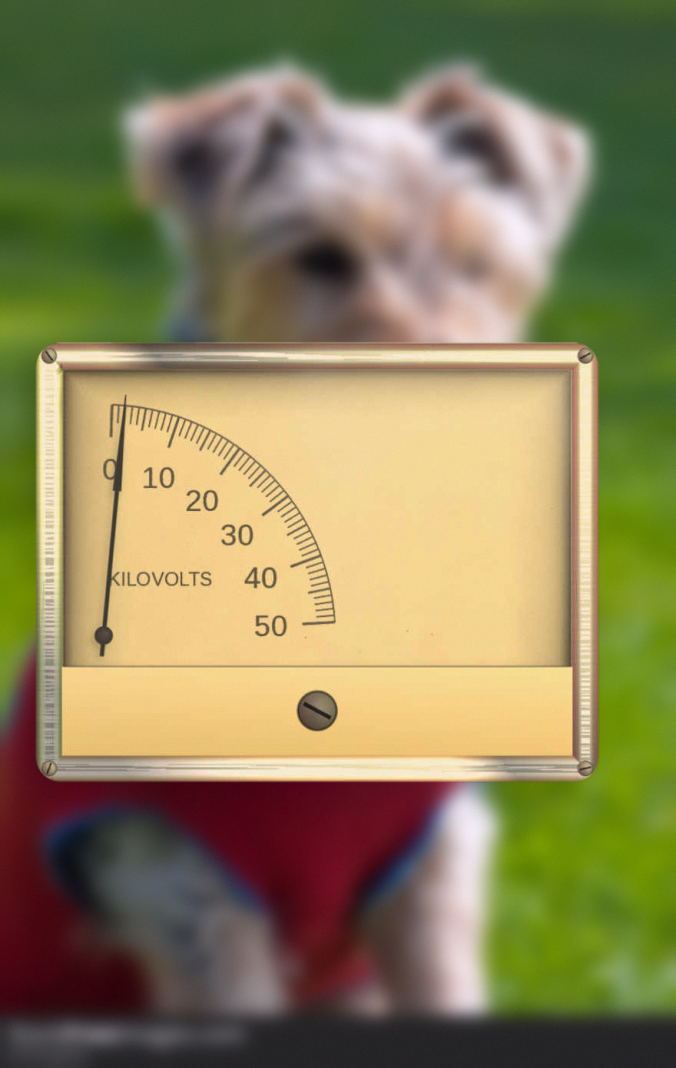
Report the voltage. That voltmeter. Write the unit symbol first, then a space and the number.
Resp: kV 2
